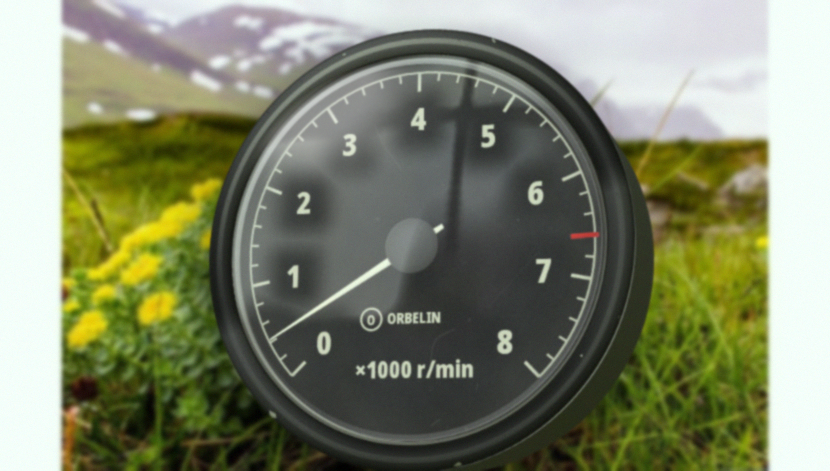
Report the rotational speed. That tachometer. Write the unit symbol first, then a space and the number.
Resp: rpm 400
